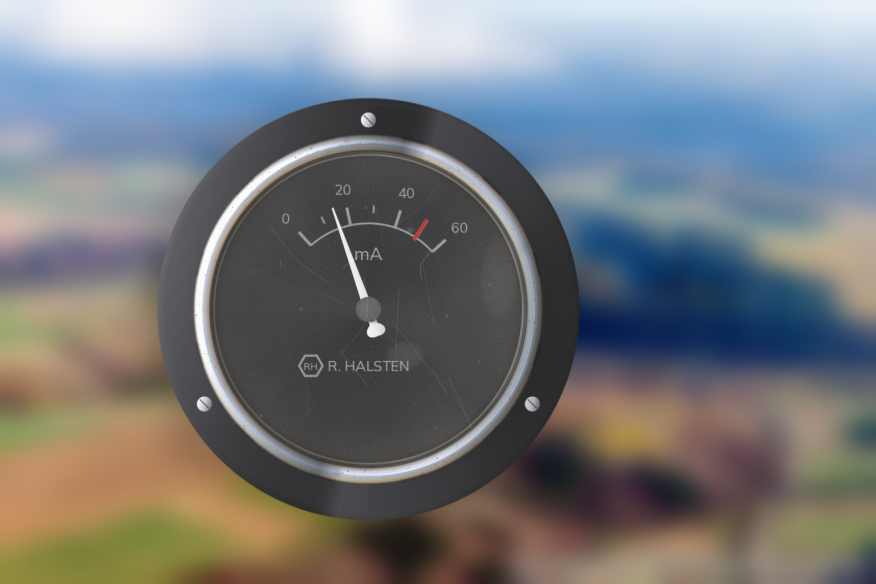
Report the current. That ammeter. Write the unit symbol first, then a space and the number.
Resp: mA 15
